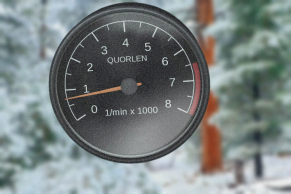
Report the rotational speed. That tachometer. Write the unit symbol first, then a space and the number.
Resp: rpm 750
